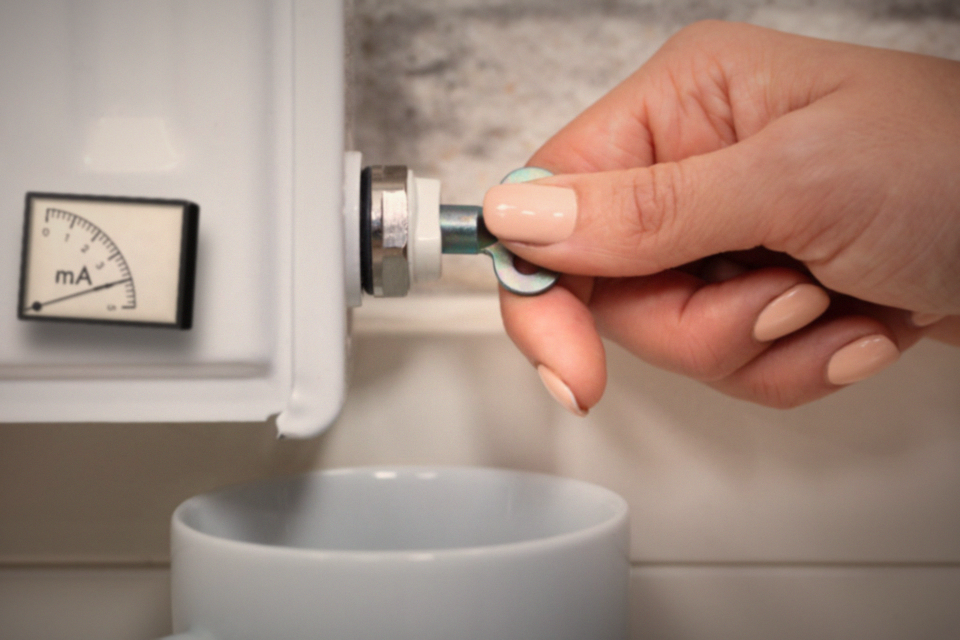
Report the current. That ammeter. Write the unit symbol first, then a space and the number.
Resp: mA 4
